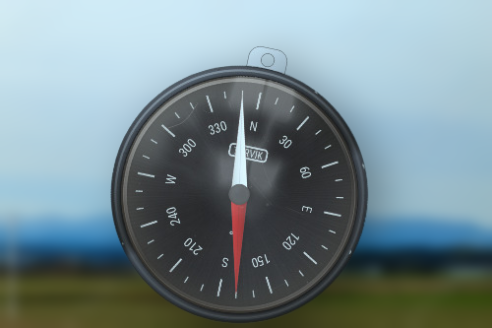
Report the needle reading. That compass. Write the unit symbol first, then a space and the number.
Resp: ° 170
